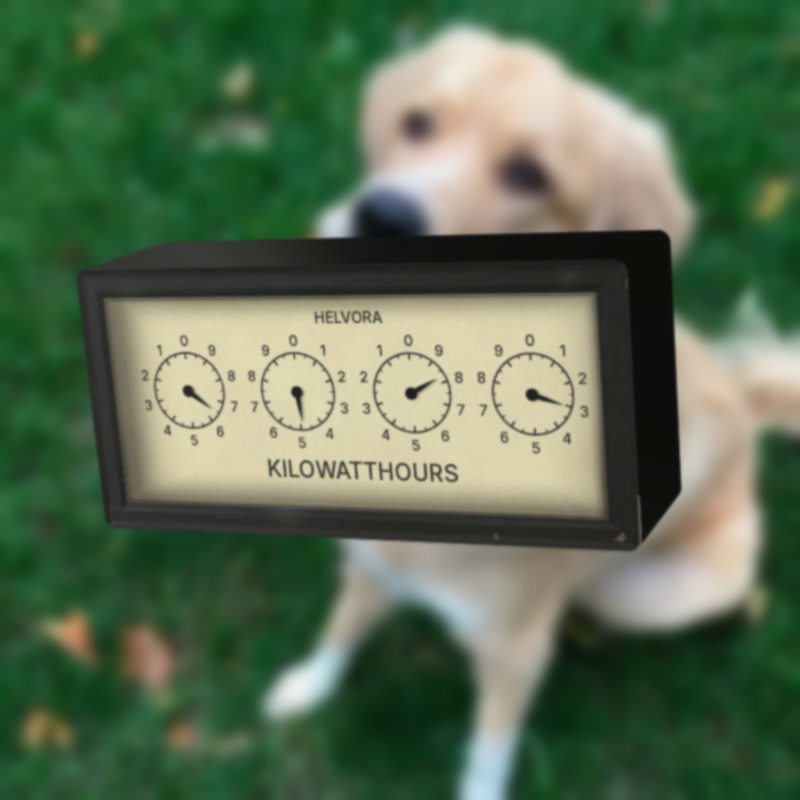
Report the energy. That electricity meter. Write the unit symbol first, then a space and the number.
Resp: kWh 6483
